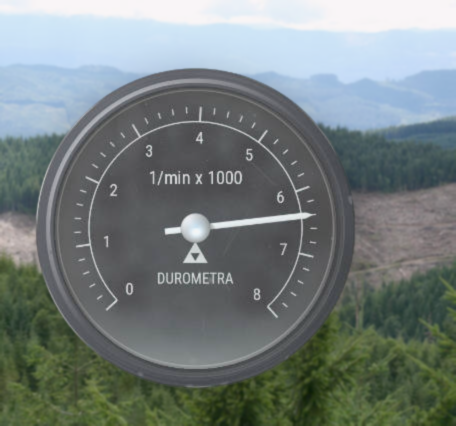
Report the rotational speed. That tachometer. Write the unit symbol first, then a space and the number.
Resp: rpm 6400
